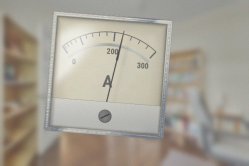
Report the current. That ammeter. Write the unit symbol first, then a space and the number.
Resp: A 220
